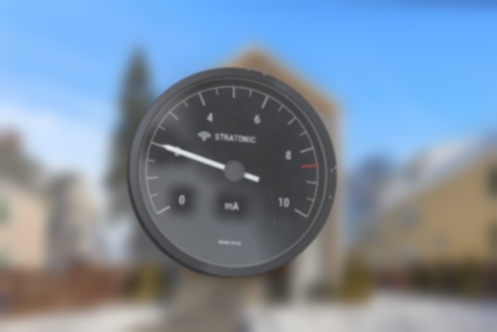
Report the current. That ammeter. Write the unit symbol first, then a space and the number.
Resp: mA 2
